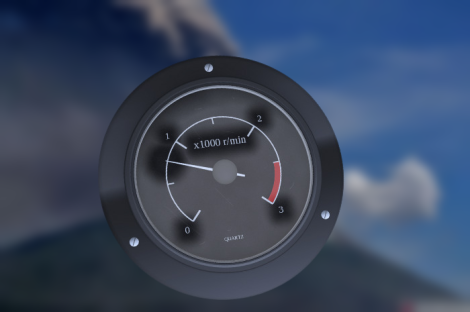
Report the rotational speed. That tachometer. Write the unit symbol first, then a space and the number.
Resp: rpm 750
